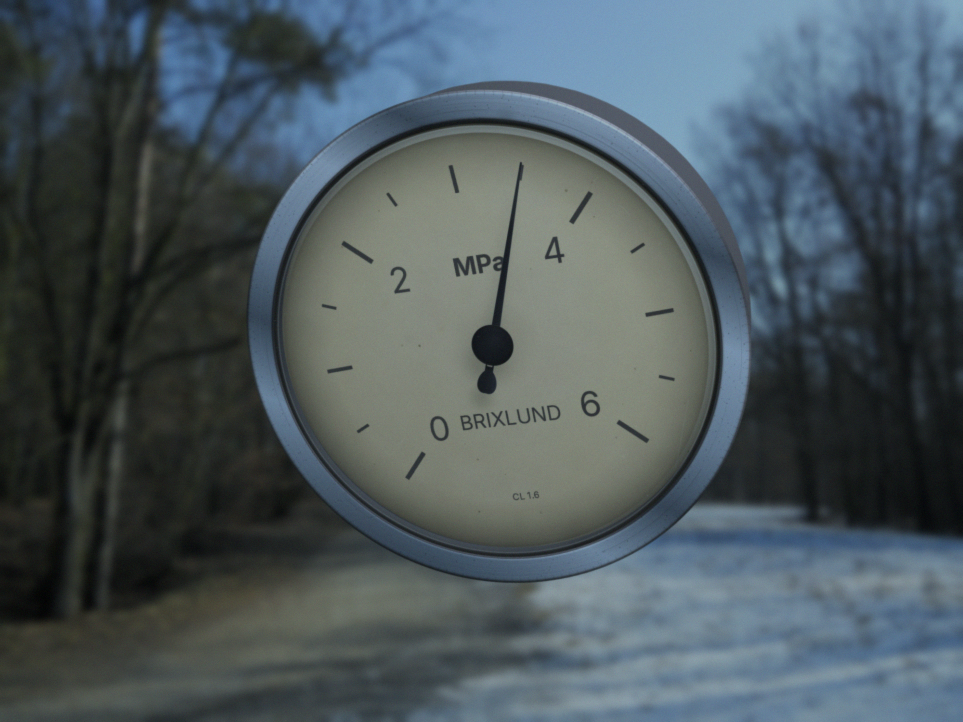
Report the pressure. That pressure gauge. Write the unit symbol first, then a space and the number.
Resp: MPa 3.5
